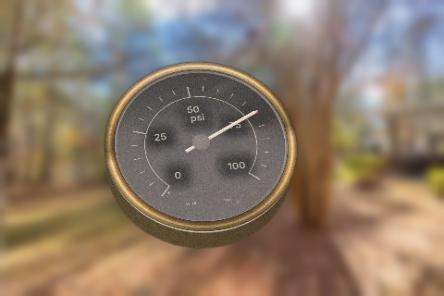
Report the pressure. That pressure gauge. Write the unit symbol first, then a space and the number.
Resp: psi 75
